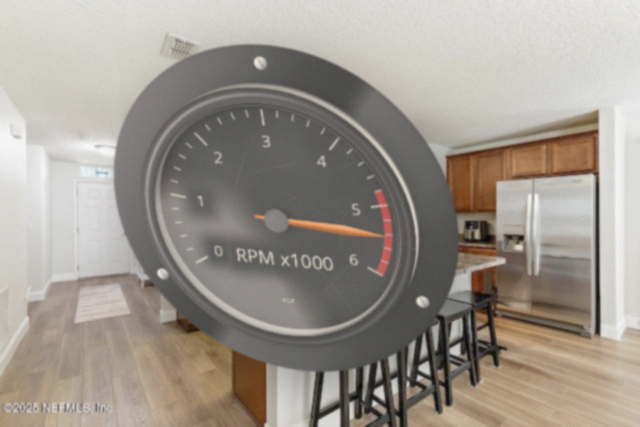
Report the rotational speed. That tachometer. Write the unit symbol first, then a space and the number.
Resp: rpm 5400
